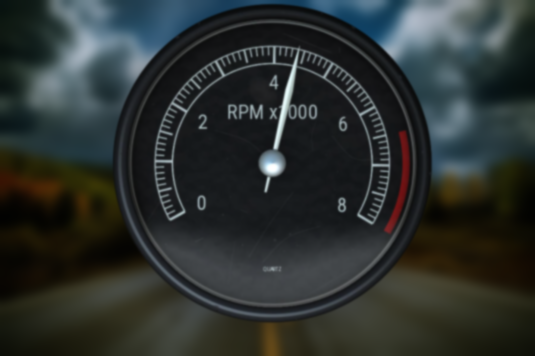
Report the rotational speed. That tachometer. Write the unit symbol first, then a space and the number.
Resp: rpm 4400
